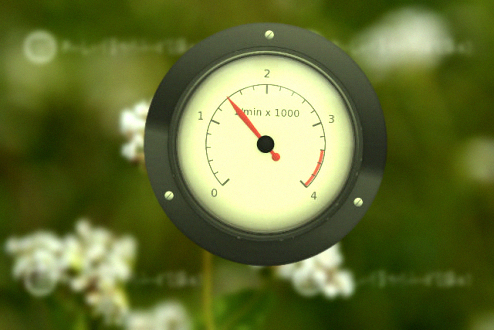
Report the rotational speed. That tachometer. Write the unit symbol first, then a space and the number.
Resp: rpm 1400
